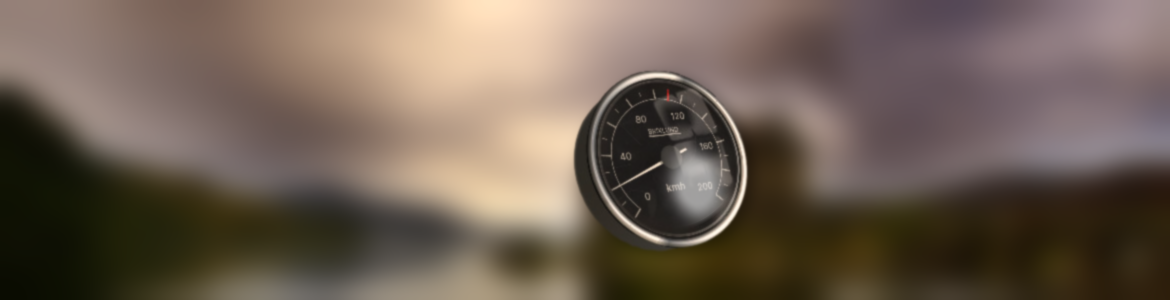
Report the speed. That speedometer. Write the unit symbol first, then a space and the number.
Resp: km/h 20
